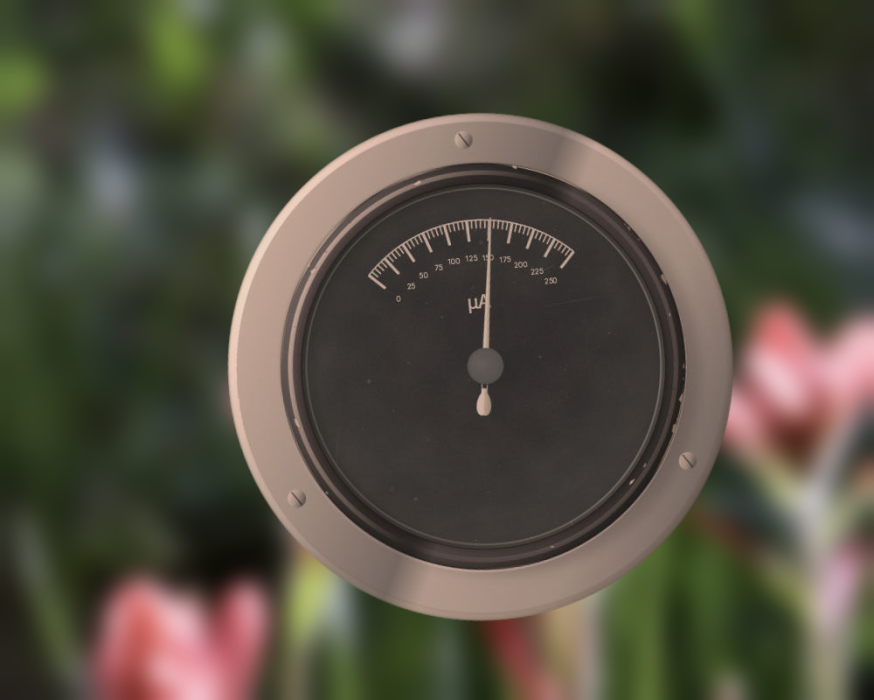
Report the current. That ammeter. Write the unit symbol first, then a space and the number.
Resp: µA 150
